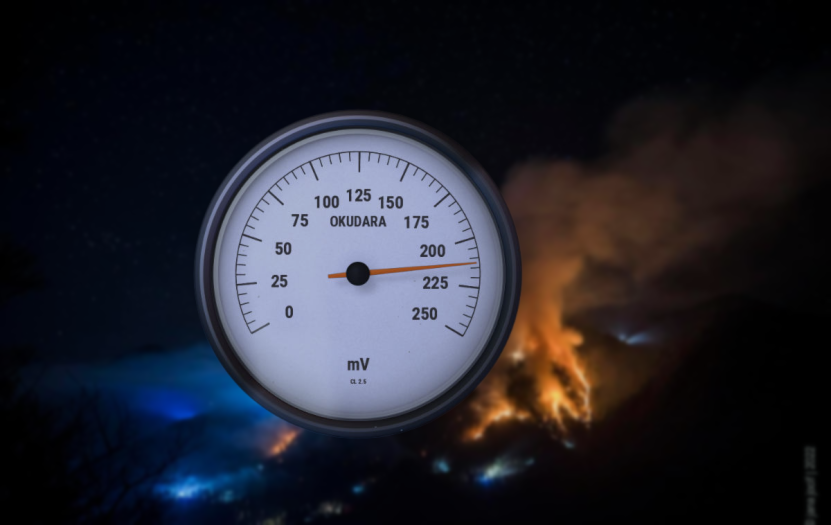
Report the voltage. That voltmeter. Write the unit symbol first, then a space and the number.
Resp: mV 212.5
